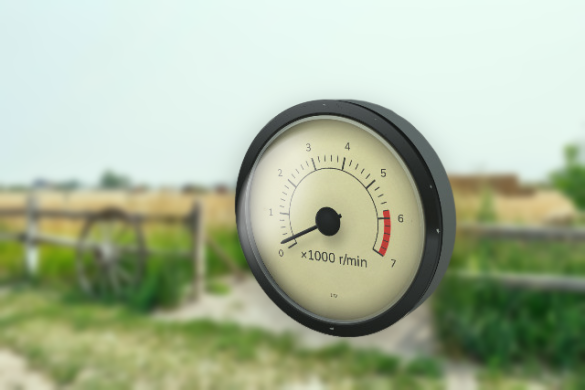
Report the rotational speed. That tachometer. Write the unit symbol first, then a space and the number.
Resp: rpm 200
